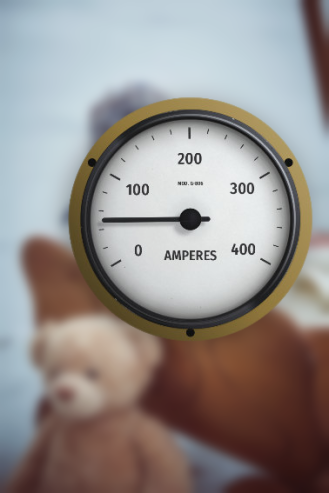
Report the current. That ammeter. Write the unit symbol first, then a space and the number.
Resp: A 50
